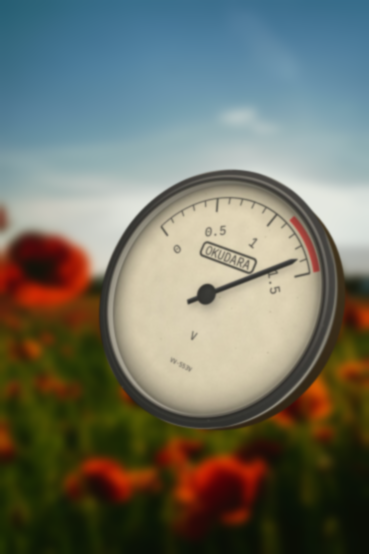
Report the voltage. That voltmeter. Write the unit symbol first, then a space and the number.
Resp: V 1.4
